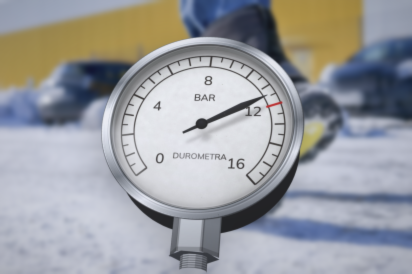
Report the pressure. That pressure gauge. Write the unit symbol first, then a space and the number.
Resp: bar 11.5
